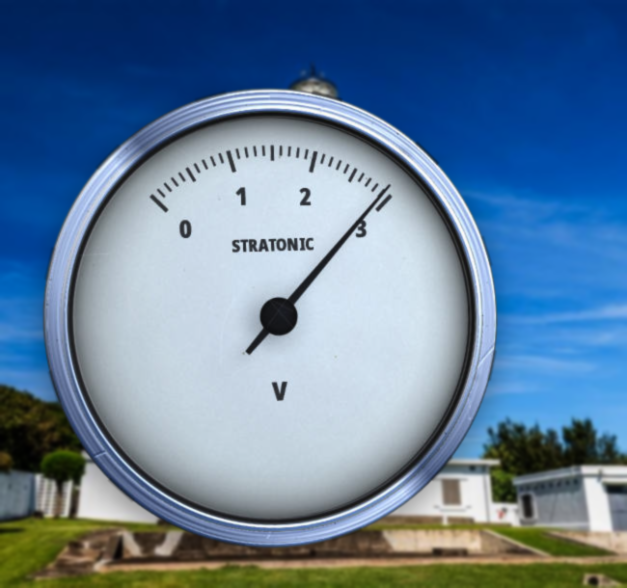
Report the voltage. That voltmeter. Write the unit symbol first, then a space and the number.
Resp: V 2.9
